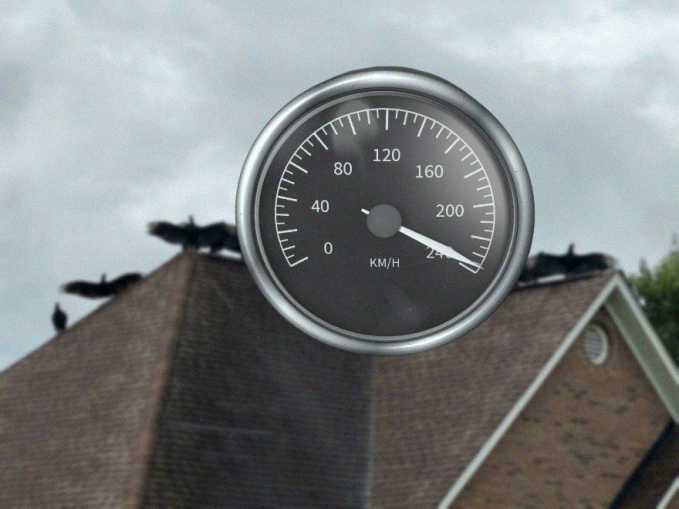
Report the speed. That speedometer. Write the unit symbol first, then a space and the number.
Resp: km/h 235
